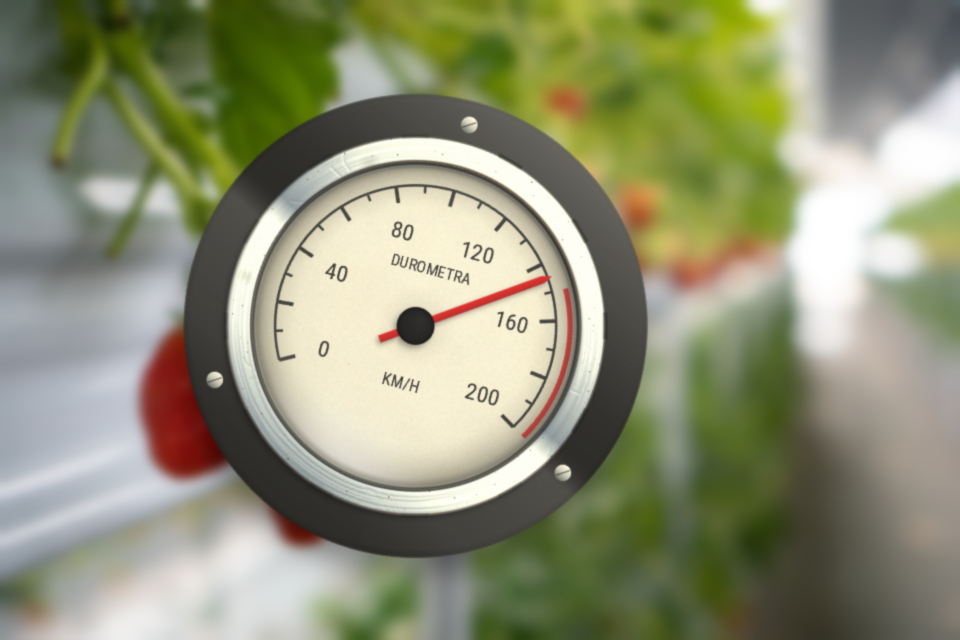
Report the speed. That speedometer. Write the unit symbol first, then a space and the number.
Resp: km/h 145
